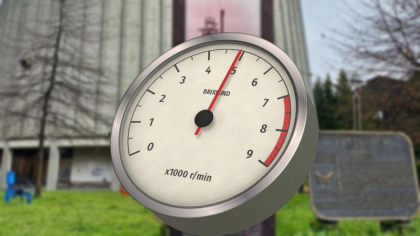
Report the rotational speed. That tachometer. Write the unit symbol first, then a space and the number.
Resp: rpm 5000
